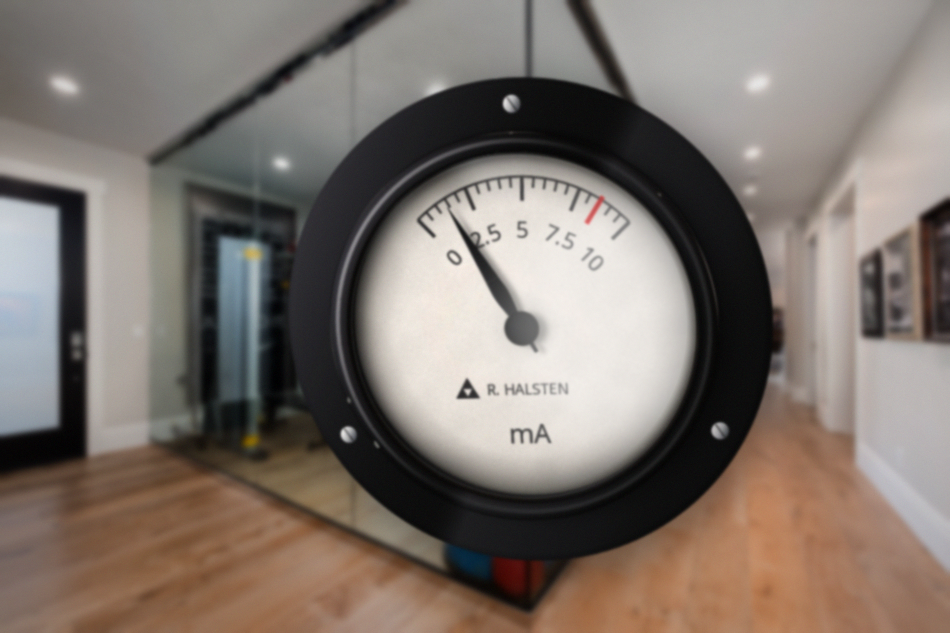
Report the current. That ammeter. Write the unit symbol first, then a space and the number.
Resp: mA 1.5
